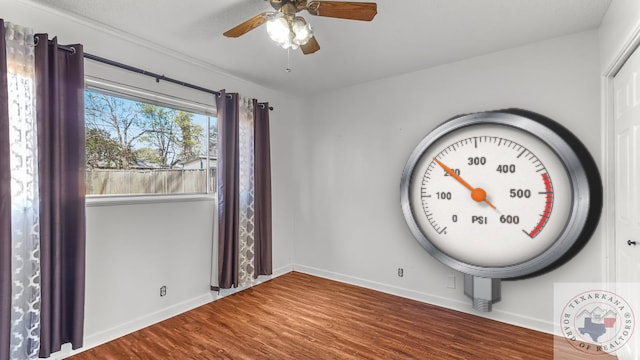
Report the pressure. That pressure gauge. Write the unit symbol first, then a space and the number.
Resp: psi 200
